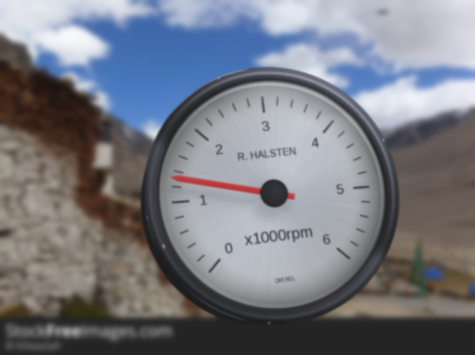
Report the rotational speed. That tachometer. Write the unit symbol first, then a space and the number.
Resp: rpm 1300
